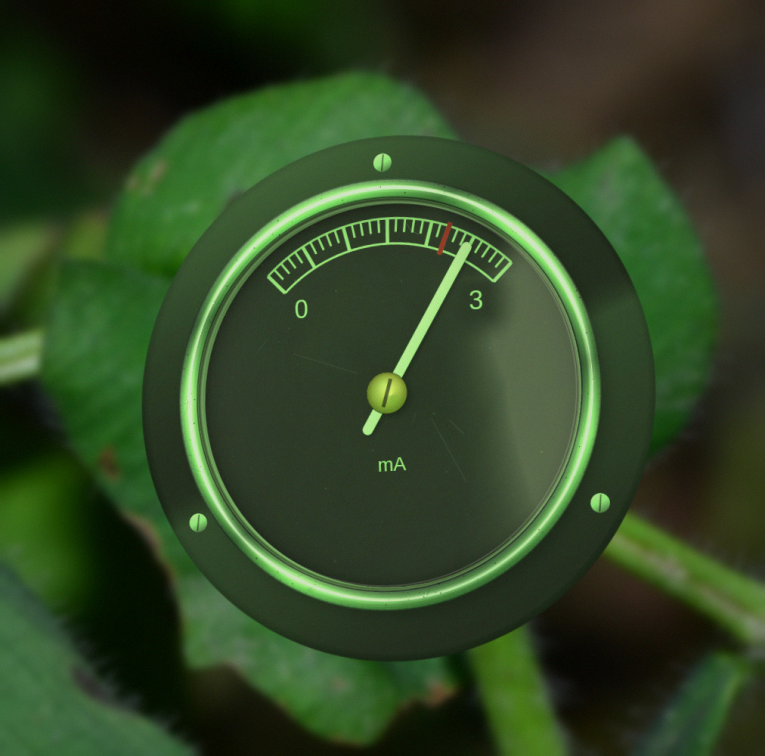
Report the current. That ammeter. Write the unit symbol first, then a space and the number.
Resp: mA 2.5
